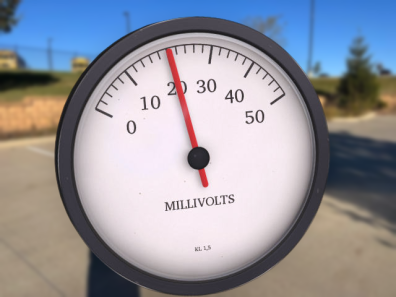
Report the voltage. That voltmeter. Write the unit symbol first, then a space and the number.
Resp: mV 20
